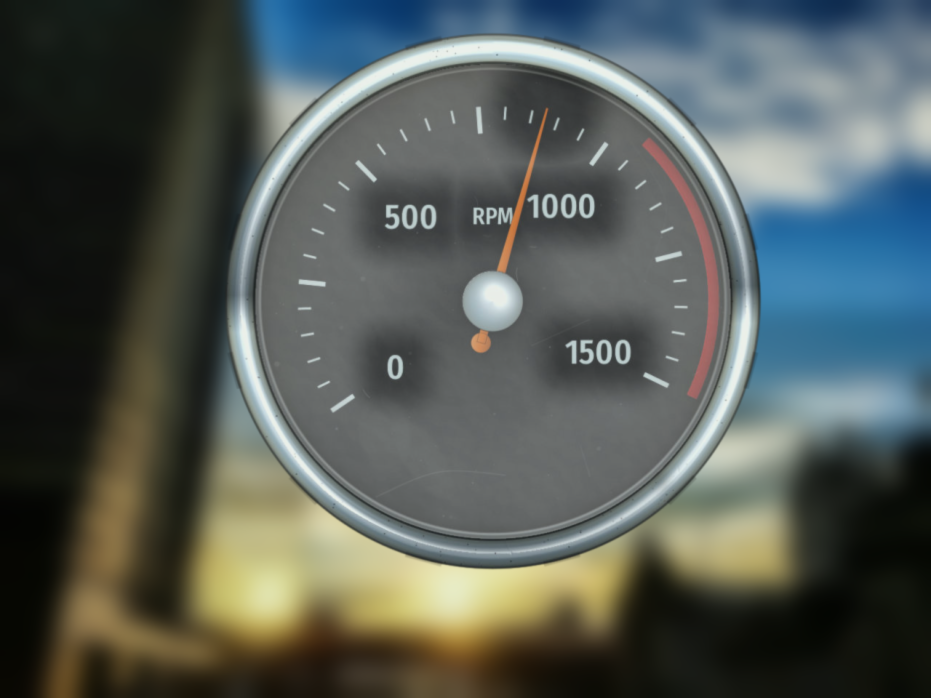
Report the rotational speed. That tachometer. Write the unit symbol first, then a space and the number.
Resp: rpm 875
